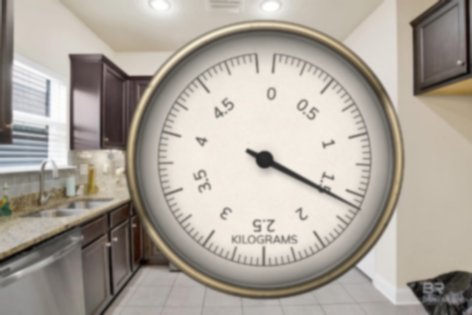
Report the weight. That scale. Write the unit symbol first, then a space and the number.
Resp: kg 1.6
